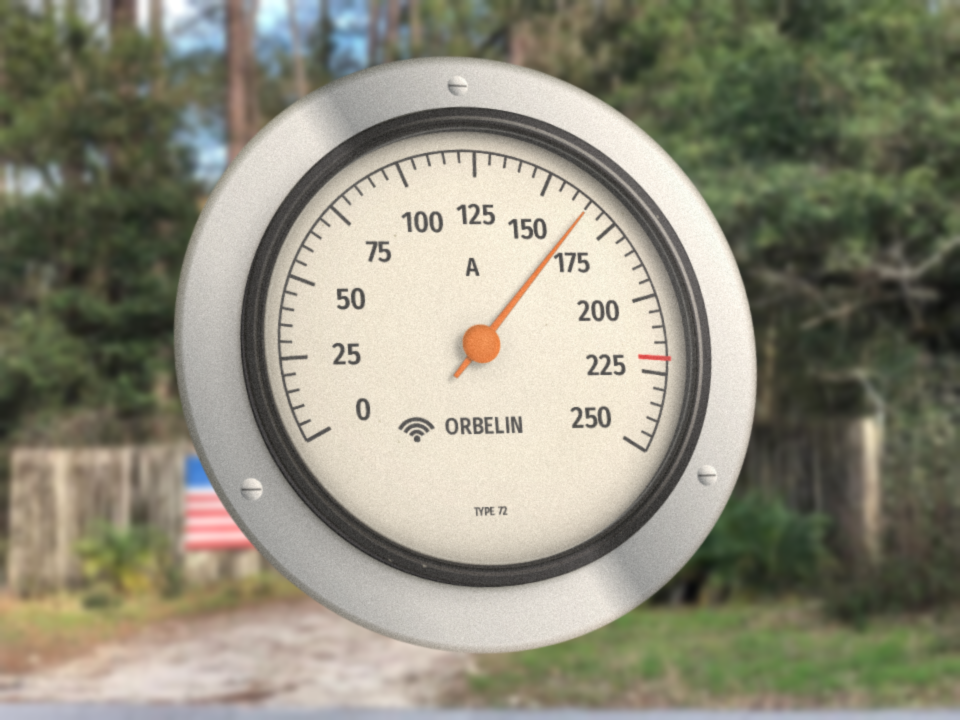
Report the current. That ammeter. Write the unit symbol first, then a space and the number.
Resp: A 165
